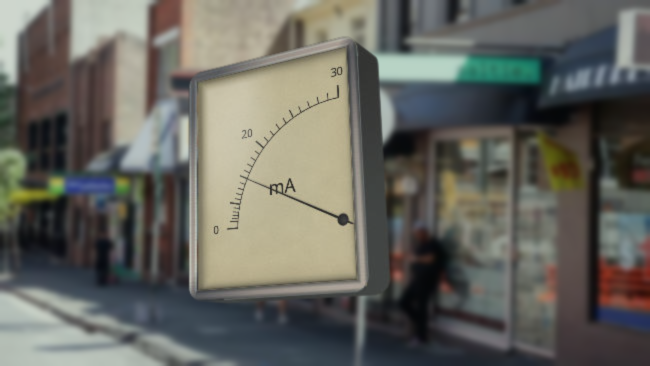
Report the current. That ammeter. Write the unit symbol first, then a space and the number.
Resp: mA 15
